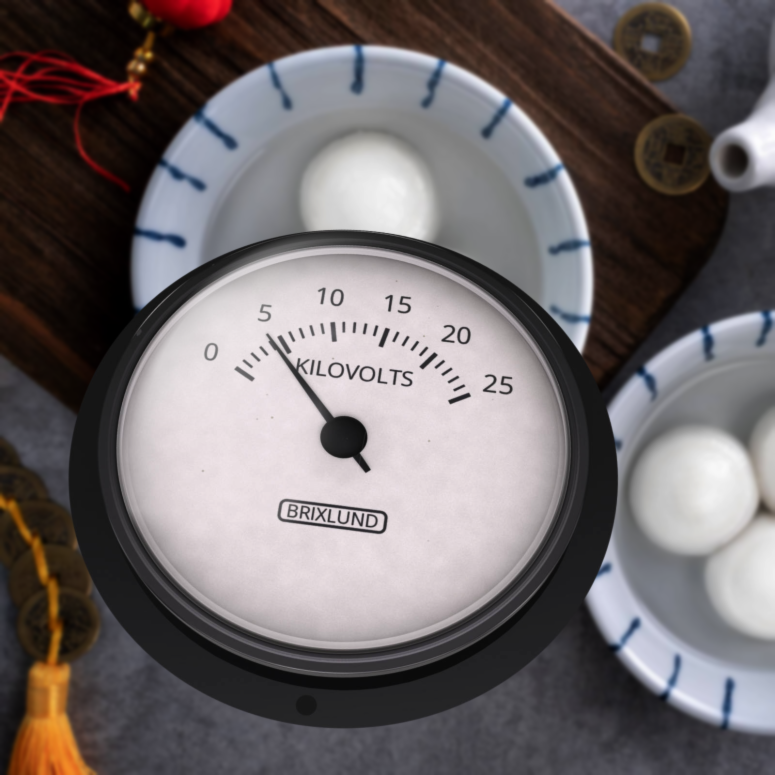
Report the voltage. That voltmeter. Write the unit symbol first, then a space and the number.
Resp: kV 4
